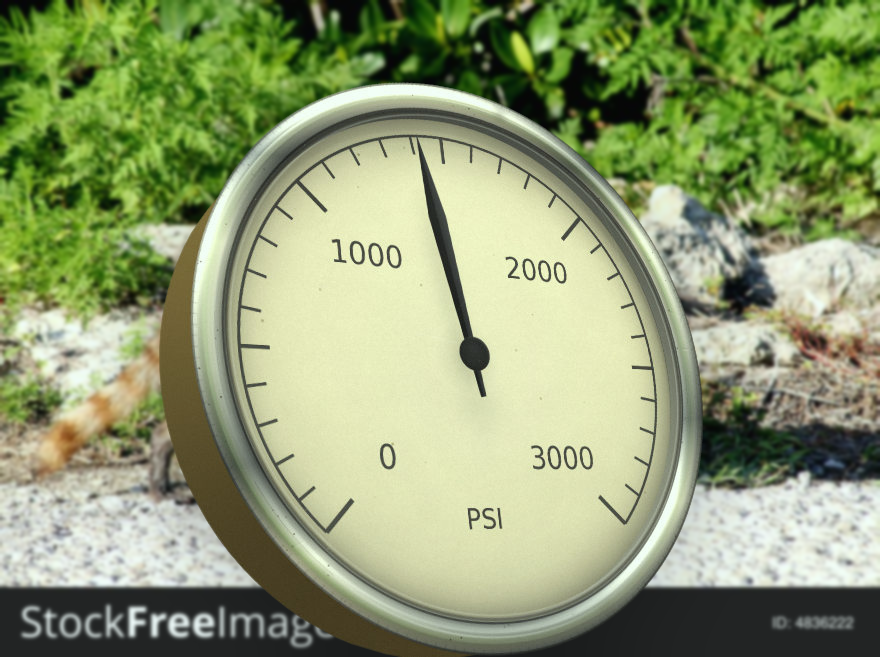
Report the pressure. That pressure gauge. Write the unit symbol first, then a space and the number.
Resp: psi 1400
